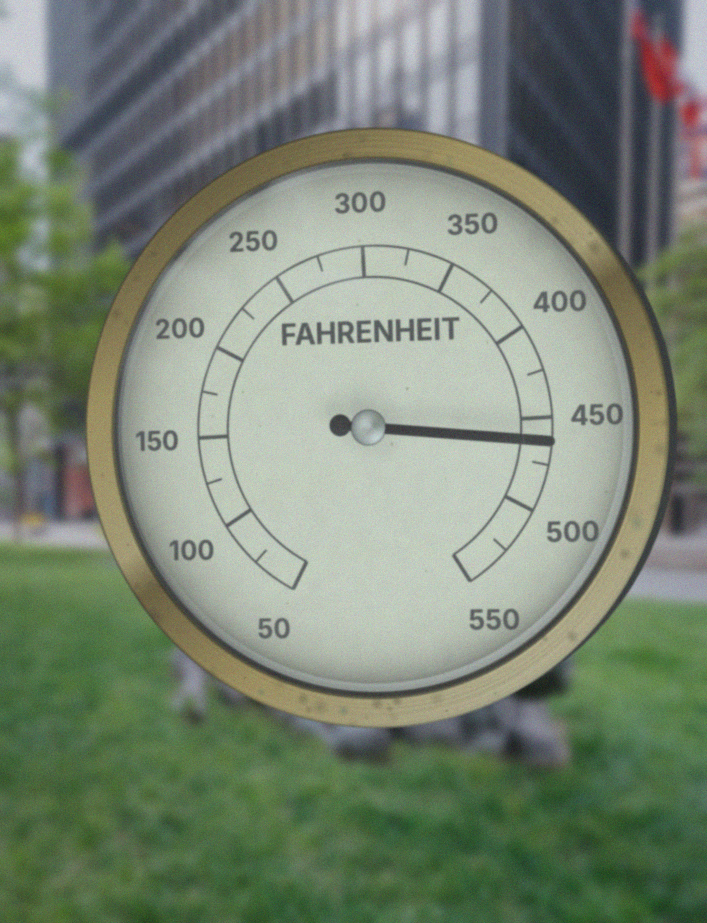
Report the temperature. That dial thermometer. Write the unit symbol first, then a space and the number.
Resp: °F 462.5
